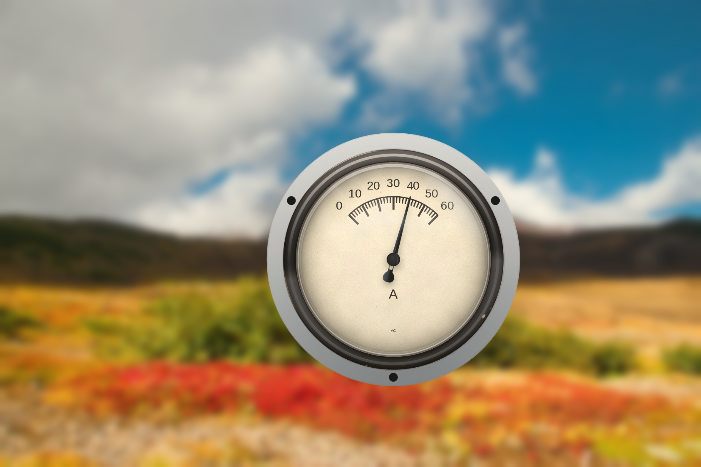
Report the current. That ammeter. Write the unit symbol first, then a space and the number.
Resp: A 40
